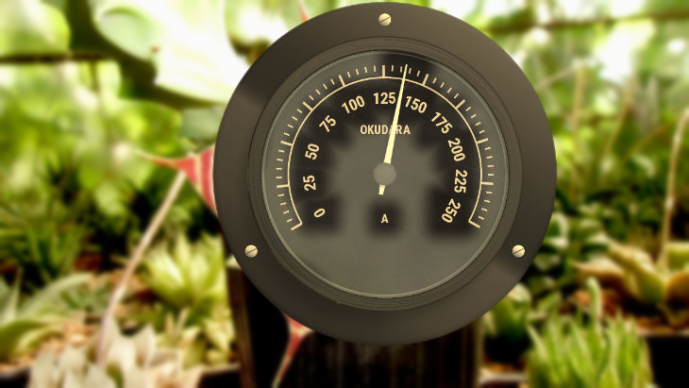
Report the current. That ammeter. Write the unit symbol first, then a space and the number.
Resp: A 137.5
